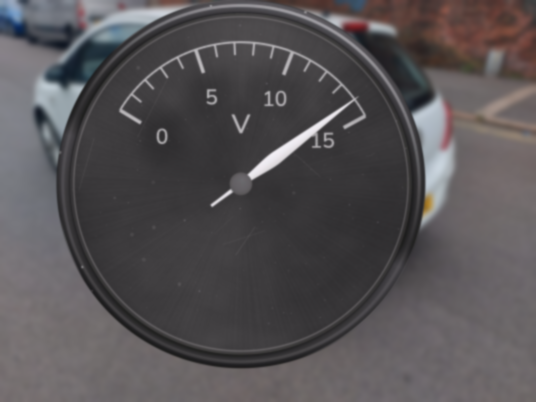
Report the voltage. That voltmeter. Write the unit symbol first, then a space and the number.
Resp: V 14
